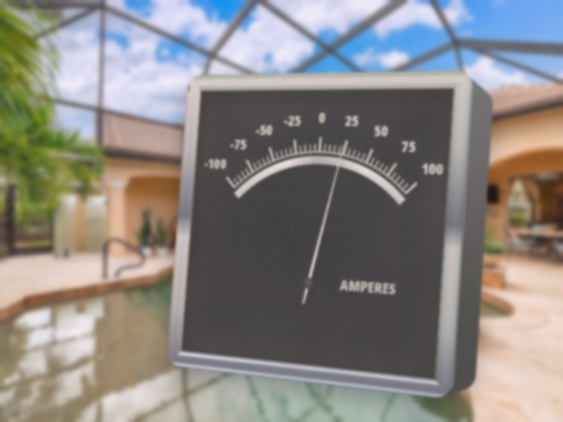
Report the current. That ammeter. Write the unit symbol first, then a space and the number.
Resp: A 25
